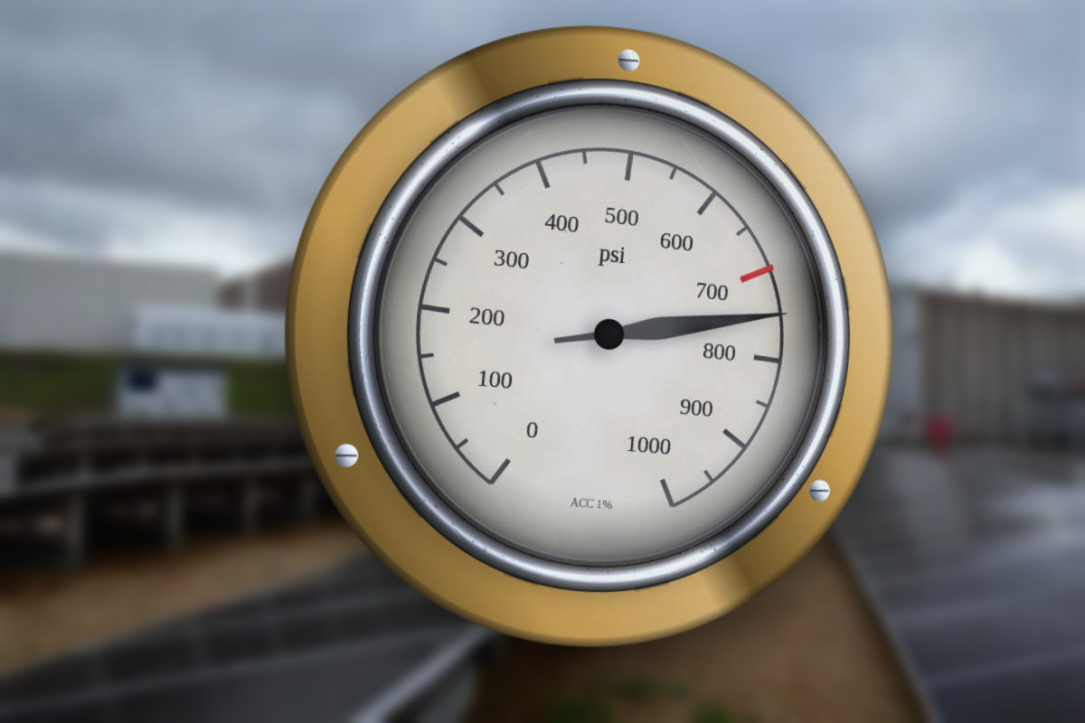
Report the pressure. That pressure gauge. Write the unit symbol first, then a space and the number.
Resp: psi 750
